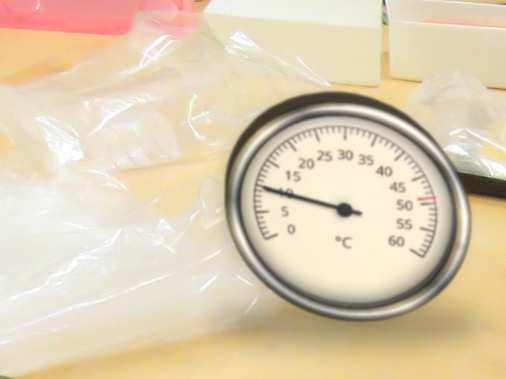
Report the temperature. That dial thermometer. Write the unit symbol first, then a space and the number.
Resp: °C 10
